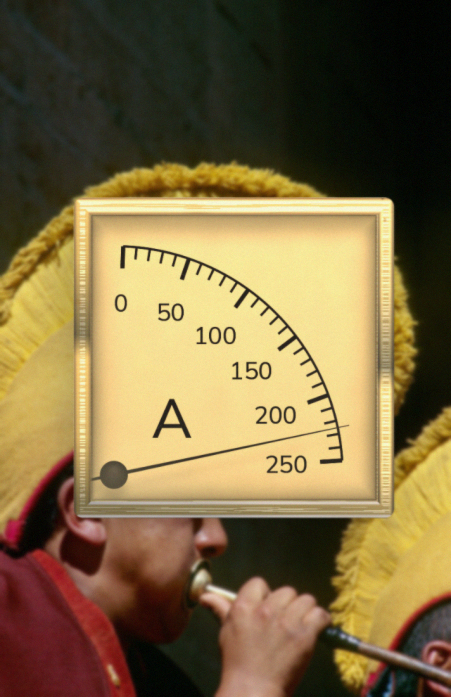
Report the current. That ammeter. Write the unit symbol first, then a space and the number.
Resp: A 225
